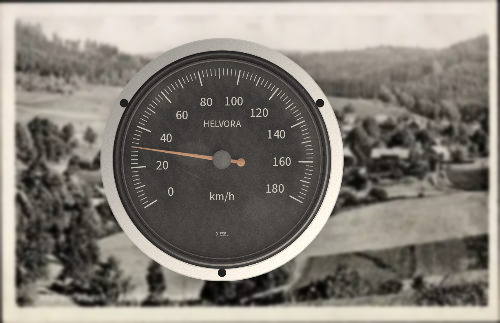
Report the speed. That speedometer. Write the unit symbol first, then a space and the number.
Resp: km/h 30
